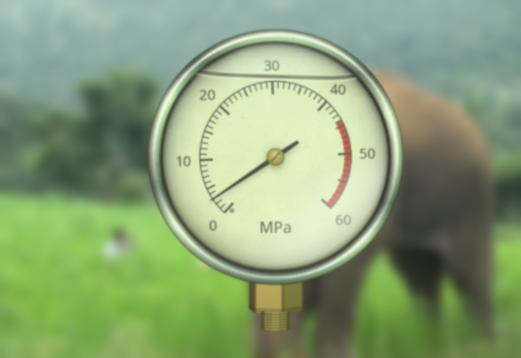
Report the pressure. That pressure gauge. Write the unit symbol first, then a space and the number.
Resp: MPa 3
